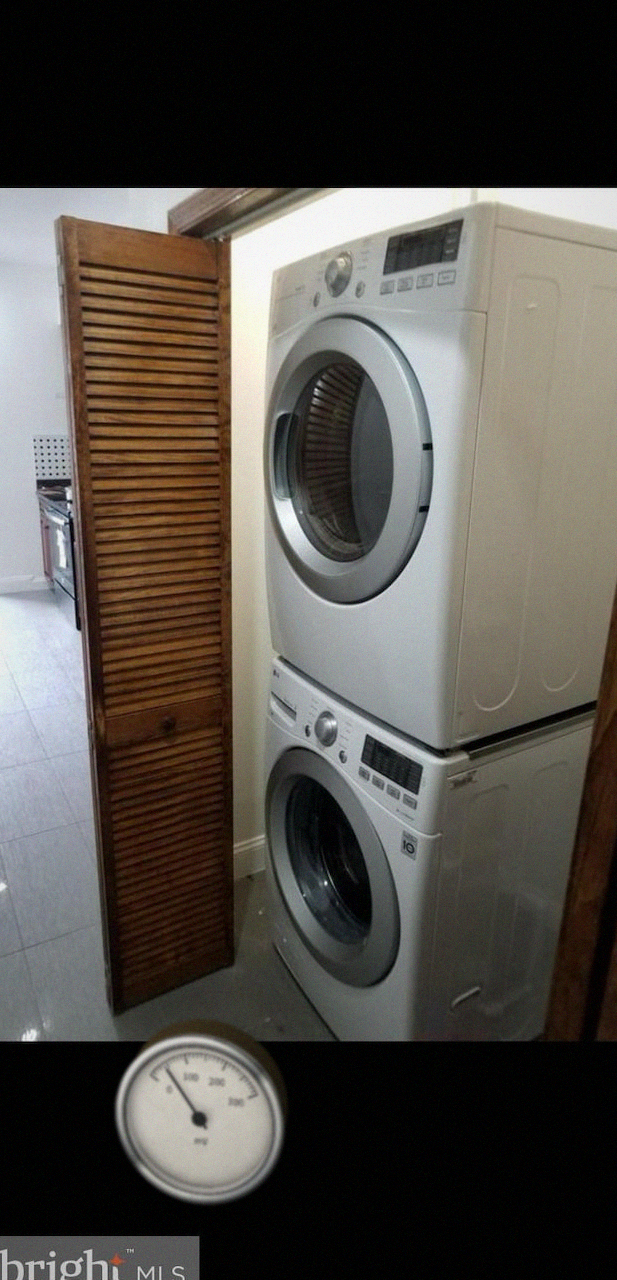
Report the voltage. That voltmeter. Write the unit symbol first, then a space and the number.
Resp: mV 50
